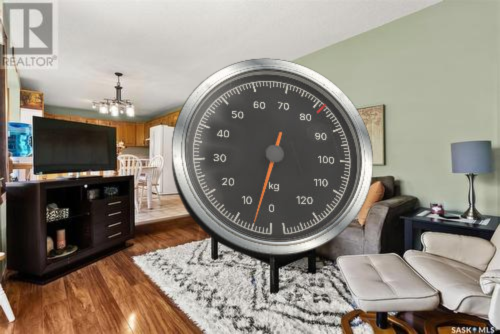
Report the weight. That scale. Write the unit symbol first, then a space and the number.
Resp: kg 5
